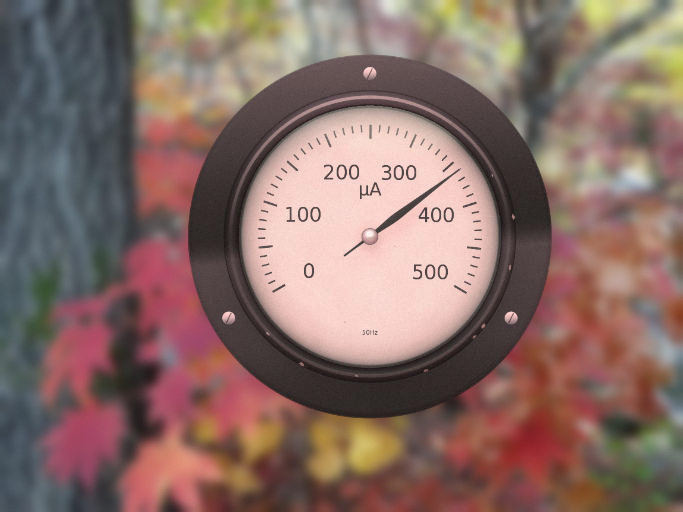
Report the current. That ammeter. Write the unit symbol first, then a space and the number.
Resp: µA 360
